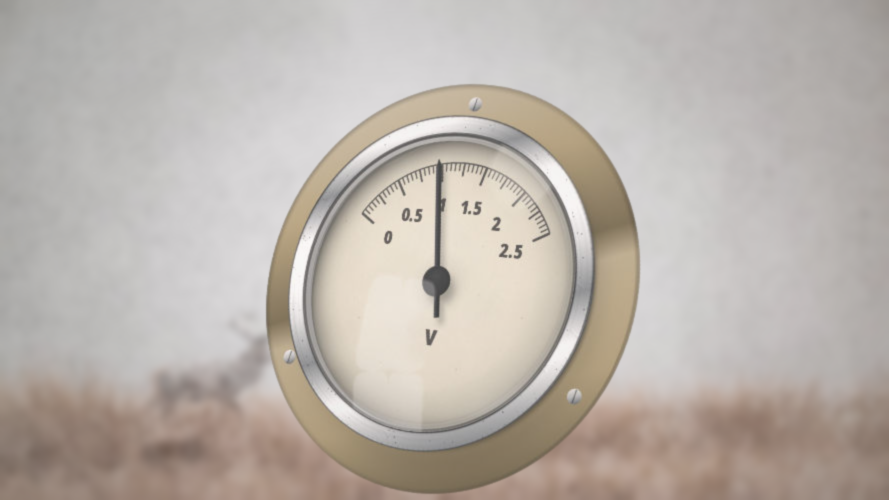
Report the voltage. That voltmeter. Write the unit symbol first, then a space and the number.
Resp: V 1
